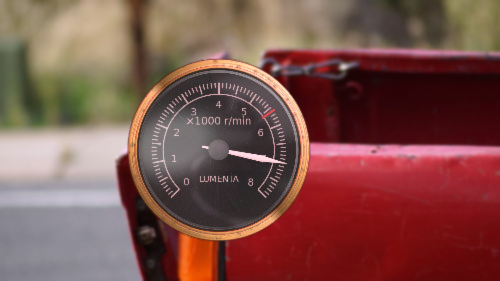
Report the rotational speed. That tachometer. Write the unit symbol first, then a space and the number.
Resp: rpm 7000
